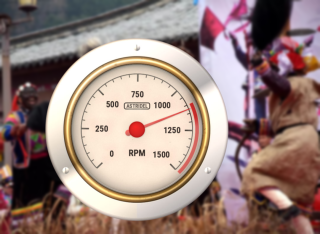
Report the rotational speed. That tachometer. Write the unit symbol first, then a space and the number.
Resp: rpm 1125
